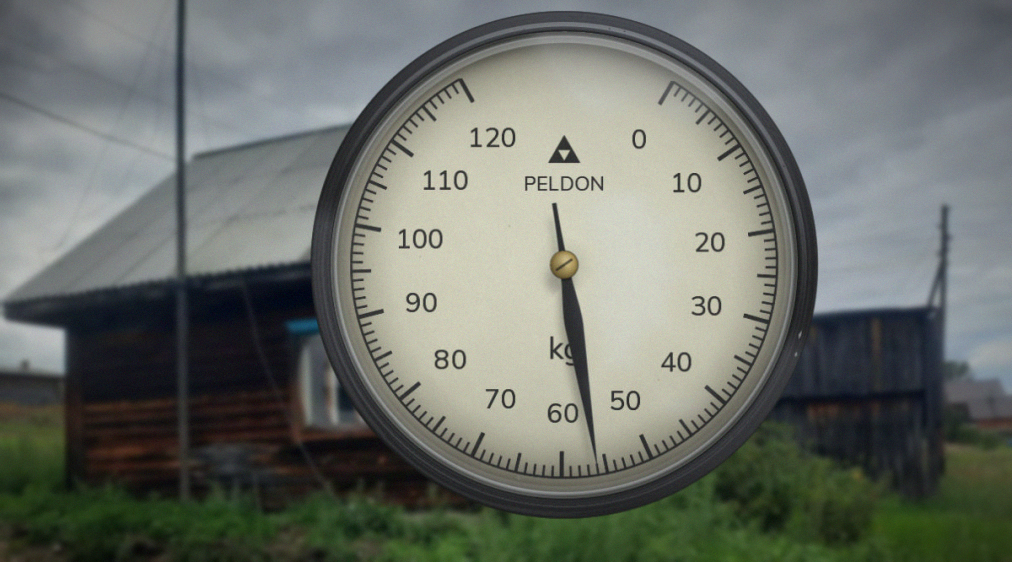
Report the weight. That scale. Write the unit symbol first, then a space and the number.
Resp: kg 56
